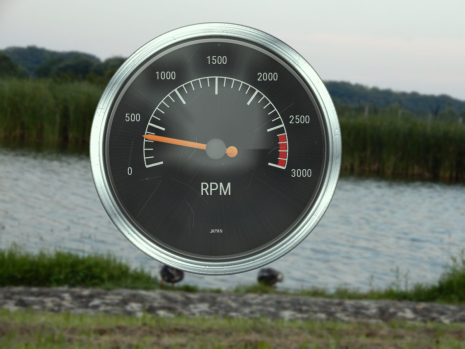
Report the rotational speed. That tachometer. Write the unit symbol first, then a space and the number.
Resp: rpm 350
